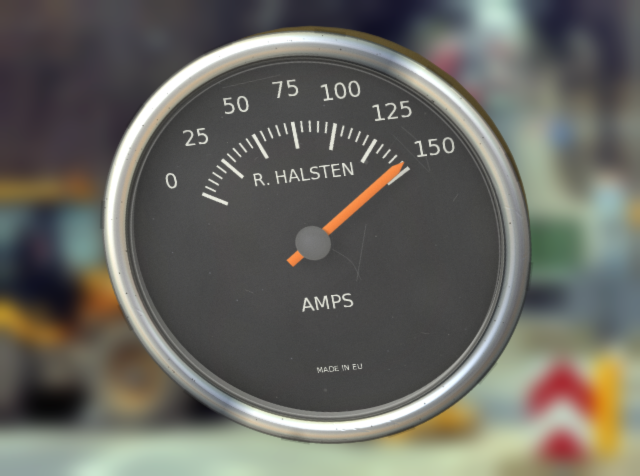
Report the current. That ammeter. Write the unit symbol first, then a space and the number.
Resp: A 145
